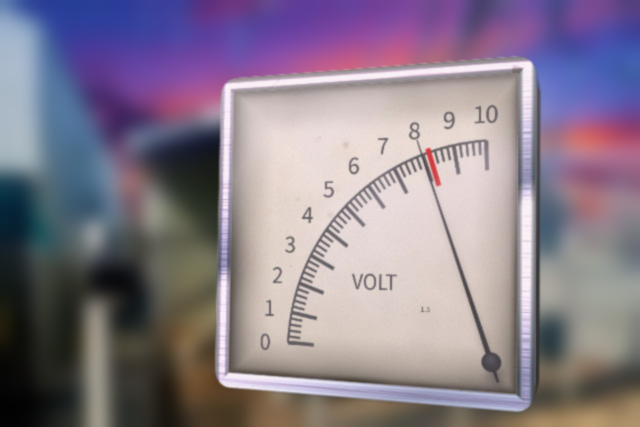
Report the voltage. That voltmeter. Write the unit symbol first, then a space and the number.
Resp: V 8
